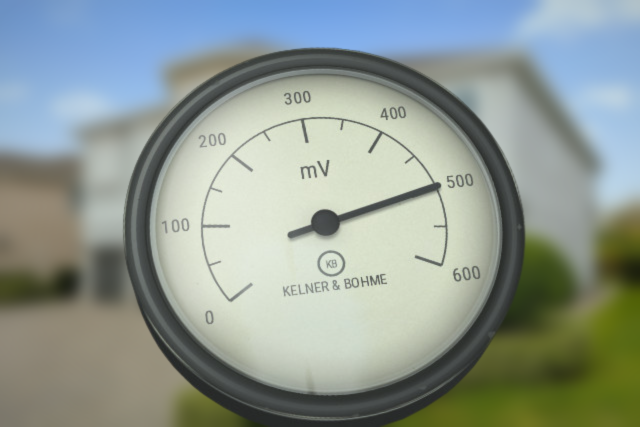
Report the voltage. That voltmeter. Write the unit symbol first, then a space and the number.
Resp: mV 500
